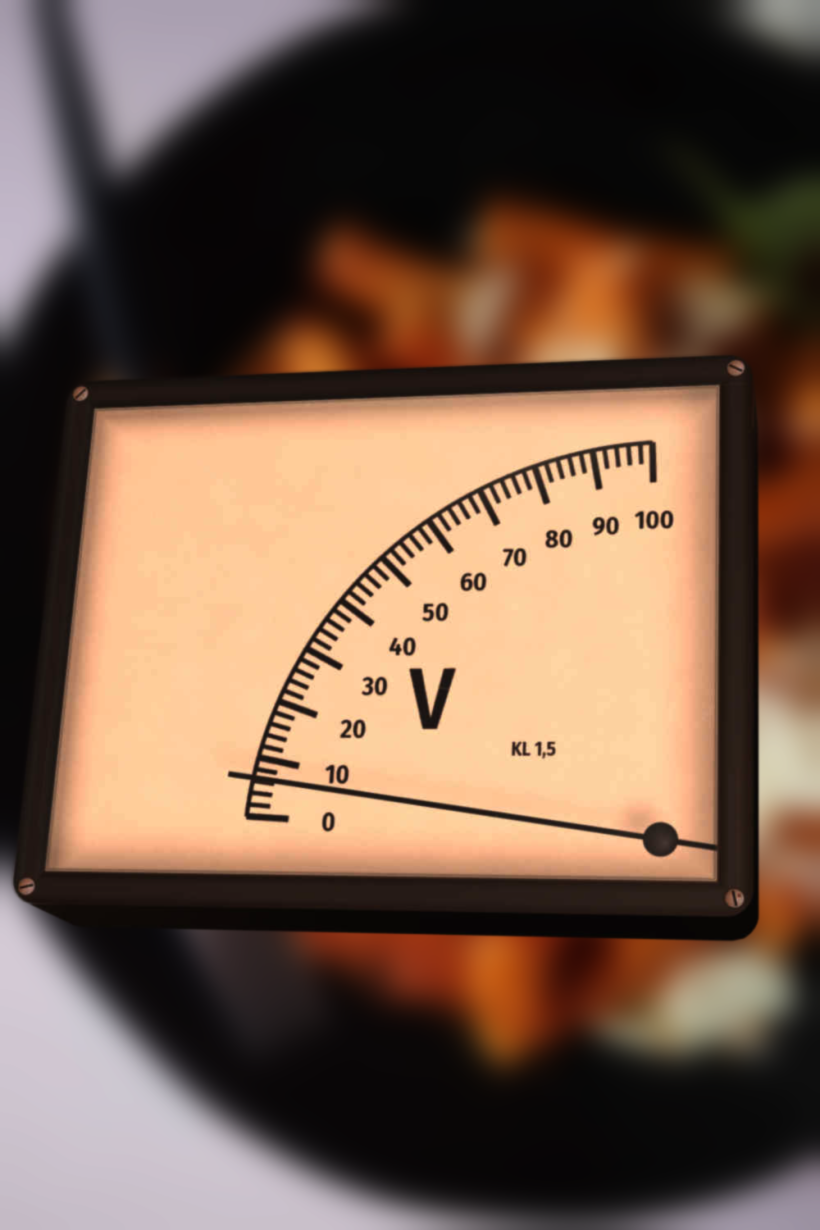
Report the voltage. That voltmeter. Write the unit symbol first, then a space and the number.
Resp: V 6
